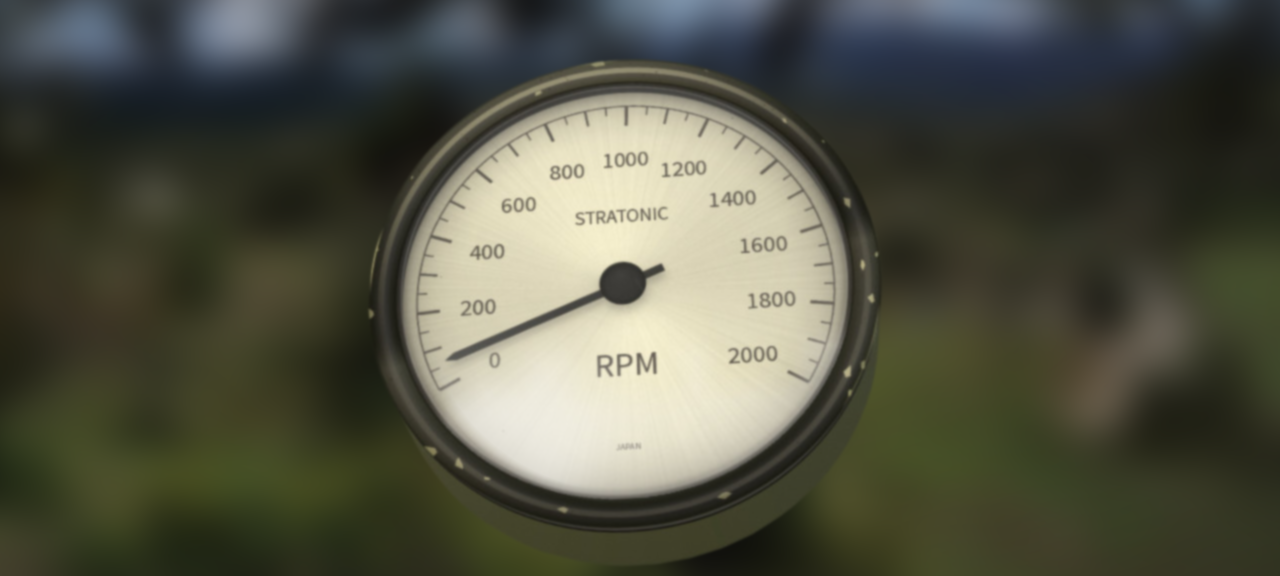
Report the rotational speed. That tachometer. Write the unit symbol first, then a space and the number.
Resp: rpm 50
